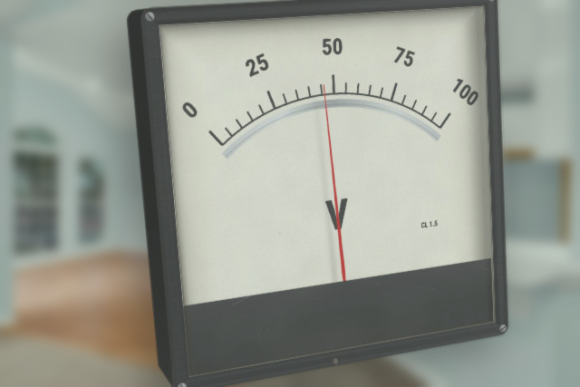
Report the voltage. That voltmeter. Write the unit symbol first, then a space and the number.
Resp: V 45
